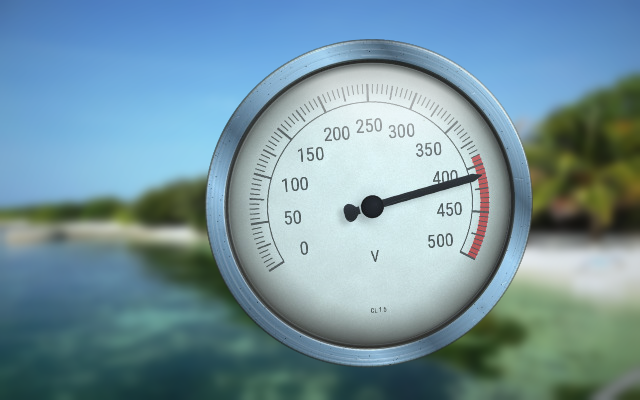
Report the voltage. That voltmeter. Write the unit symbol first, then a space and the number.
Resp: V 410
